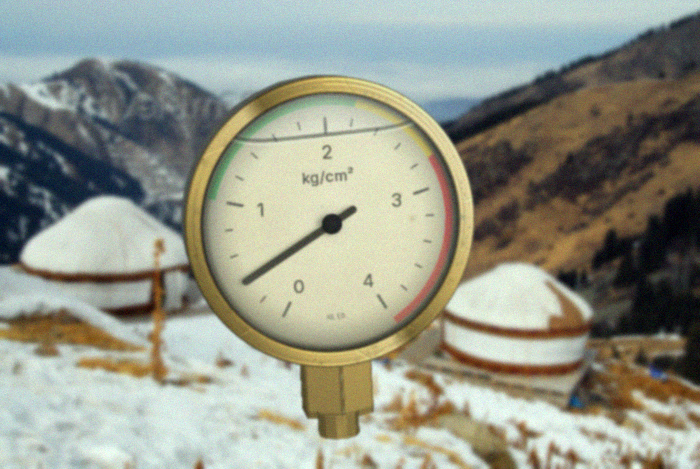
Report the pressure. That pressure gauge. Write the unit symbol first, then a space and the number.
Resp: kg/cm² 0.4
